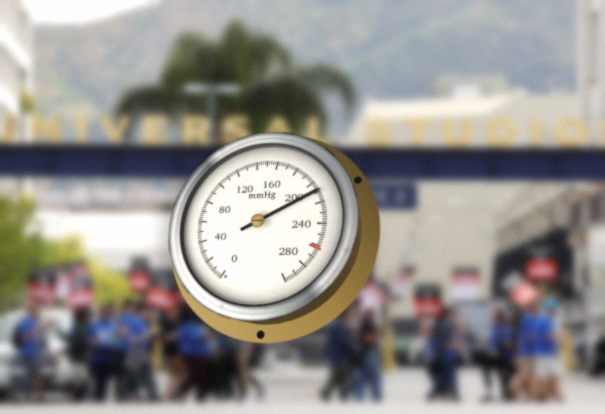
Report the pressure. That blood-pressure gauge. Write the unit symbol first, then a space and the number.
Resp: mmHg 210
